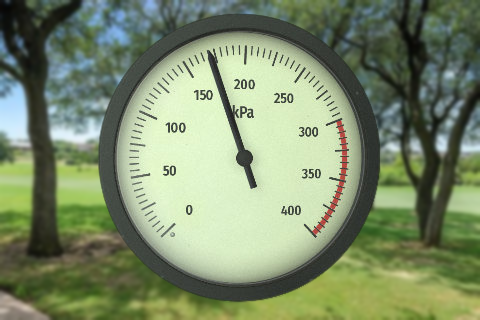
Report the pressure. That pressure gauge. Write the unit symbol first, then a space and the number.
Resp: kPa 170
